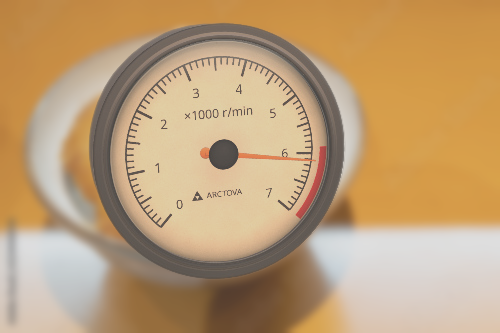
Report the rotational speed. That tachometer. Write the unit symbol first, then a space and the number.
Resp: rpm 6100
